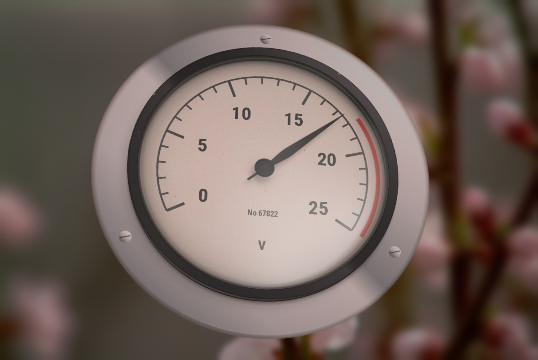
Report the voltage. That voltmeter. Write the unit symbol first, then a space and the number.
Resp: V 17.5
